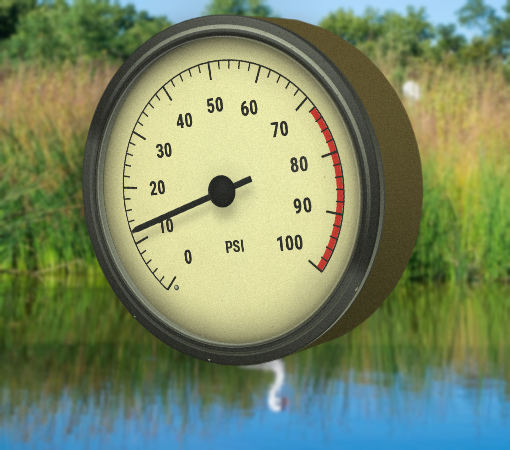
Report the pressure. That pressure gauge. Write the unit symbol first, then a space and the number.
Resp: psi 12
